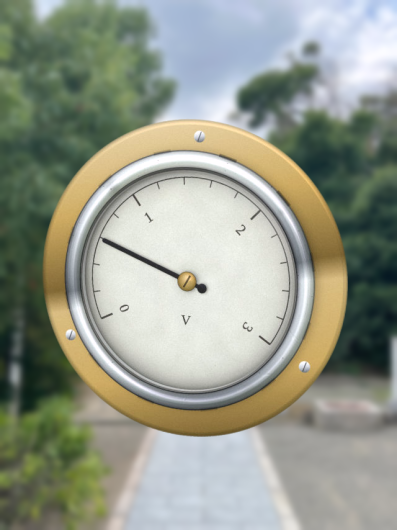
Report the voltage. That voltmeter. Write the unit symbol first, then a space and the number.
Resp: V 0.6
